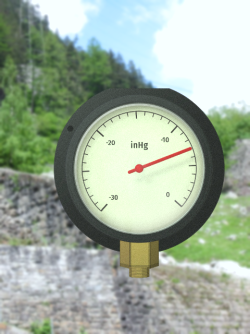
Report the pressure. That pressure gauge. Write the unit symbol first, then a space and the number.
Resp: inHg -7
